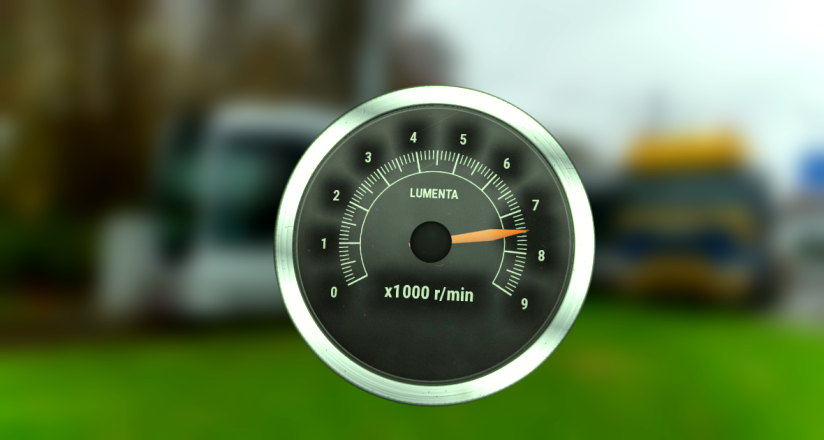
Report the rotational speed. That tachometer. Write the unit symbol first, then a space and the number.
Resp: rpm 7500
